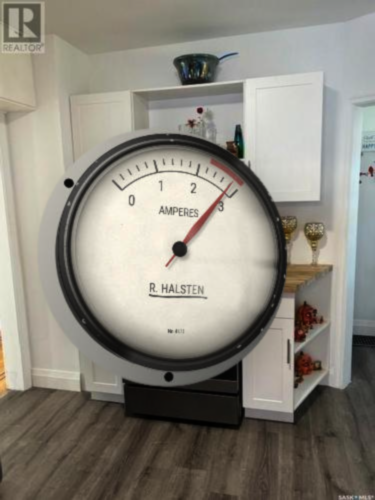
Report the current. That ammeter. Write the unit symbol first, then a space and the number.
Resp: A 2.8
